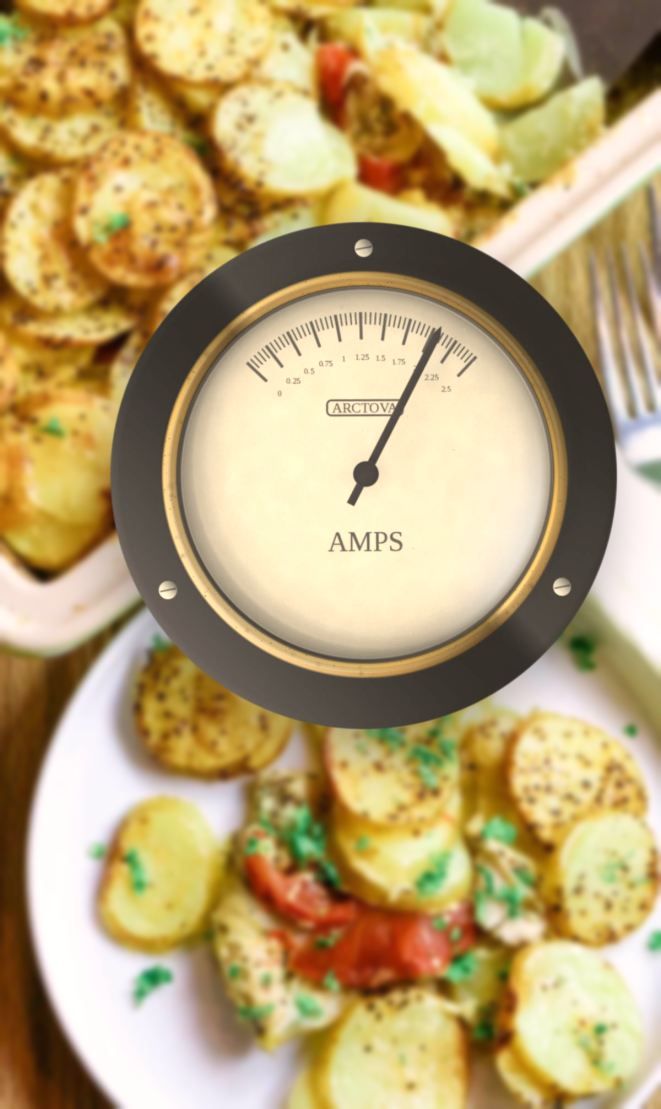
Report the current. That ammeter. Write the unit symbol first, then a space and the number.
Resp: A 2.05
